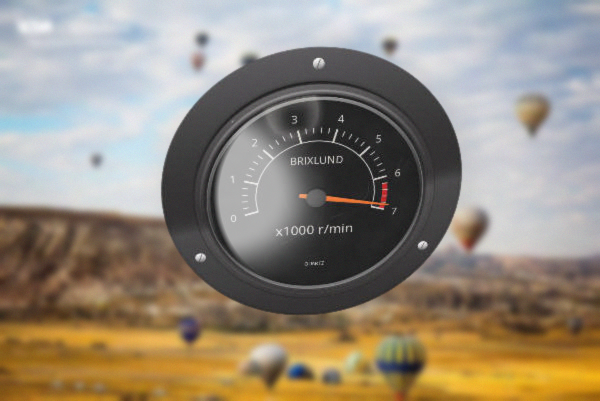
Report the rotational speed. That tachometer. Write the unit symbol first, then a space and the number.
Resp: rpm 6800
